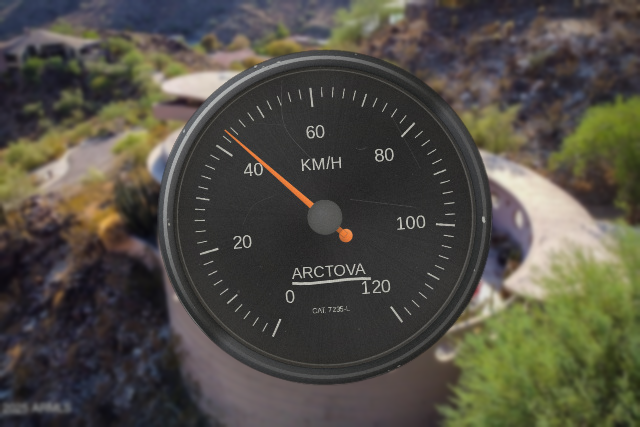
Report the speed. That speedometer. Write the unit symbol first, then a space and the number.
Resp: km/h 43
